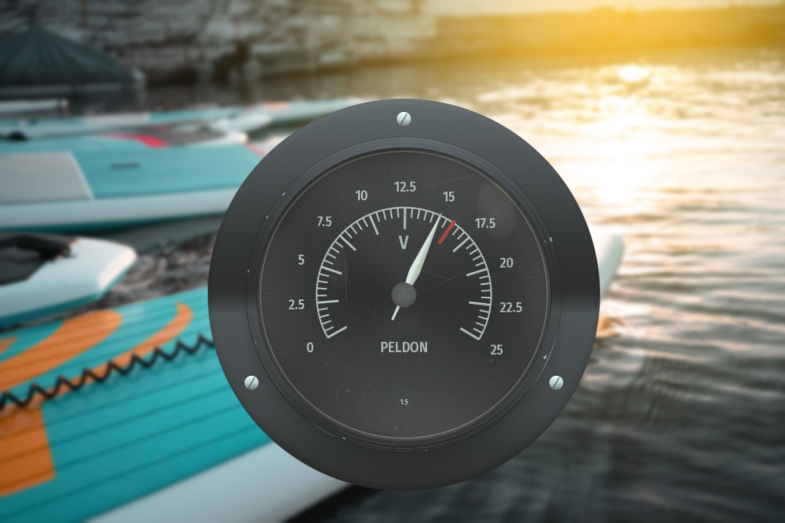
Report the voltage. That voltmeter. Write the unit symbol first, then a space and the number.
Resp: V 15
